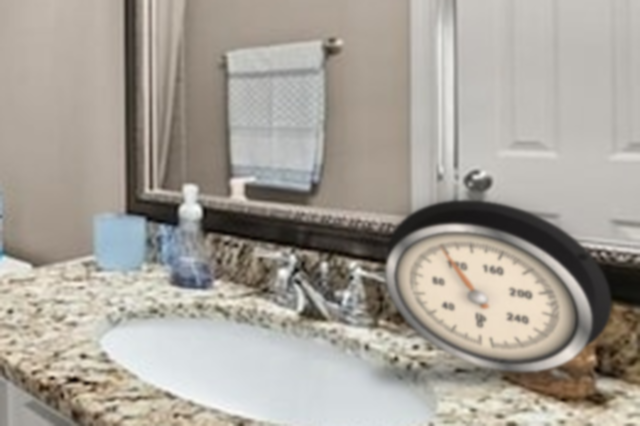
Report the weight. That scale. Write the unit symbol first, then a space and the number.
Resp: lb 120
